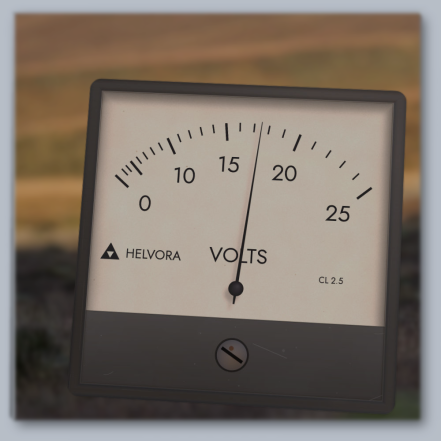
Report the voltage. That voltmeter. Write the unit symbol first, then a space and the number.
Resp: V 17.5
